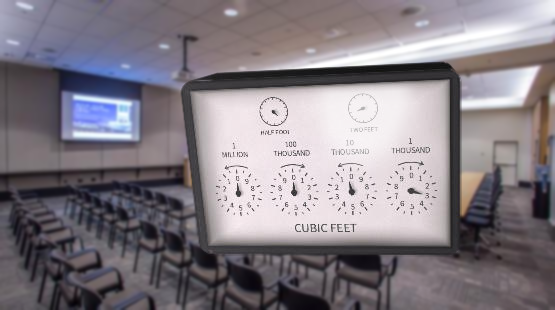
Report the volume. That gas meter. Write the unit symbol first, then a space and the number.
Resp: ft³ 300
